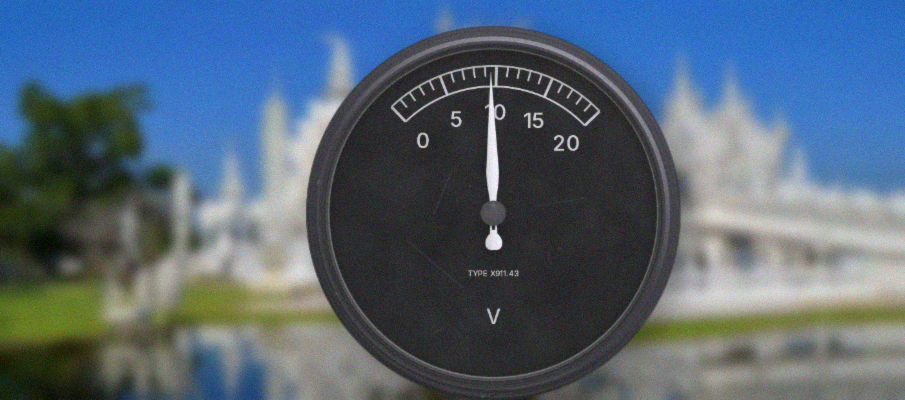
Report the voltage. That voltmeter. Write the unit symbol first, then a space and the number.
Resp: V 9.5
